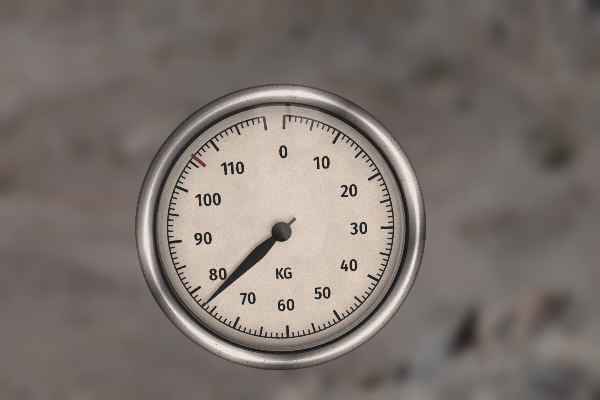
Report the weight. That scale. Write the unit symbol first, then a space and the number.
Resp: kg 77
